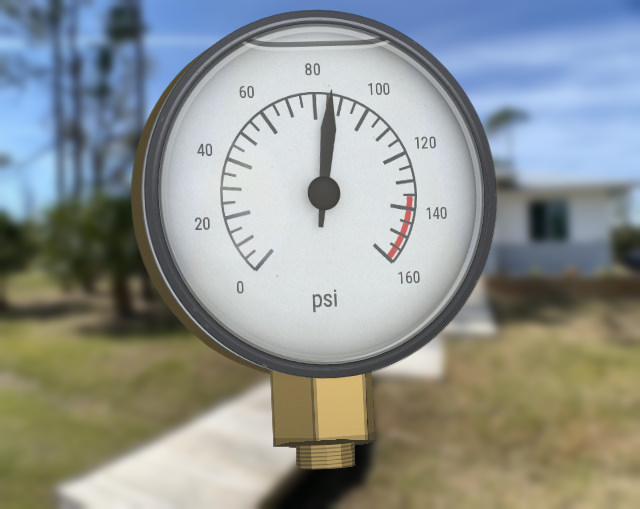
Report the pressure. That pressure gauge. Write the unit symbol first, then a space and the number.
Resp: psi 85
